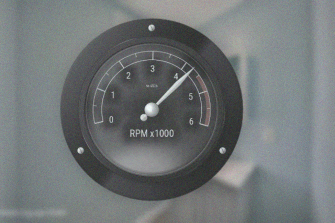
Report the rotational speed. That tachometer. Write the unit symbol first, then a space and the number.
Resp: rpm 4250
